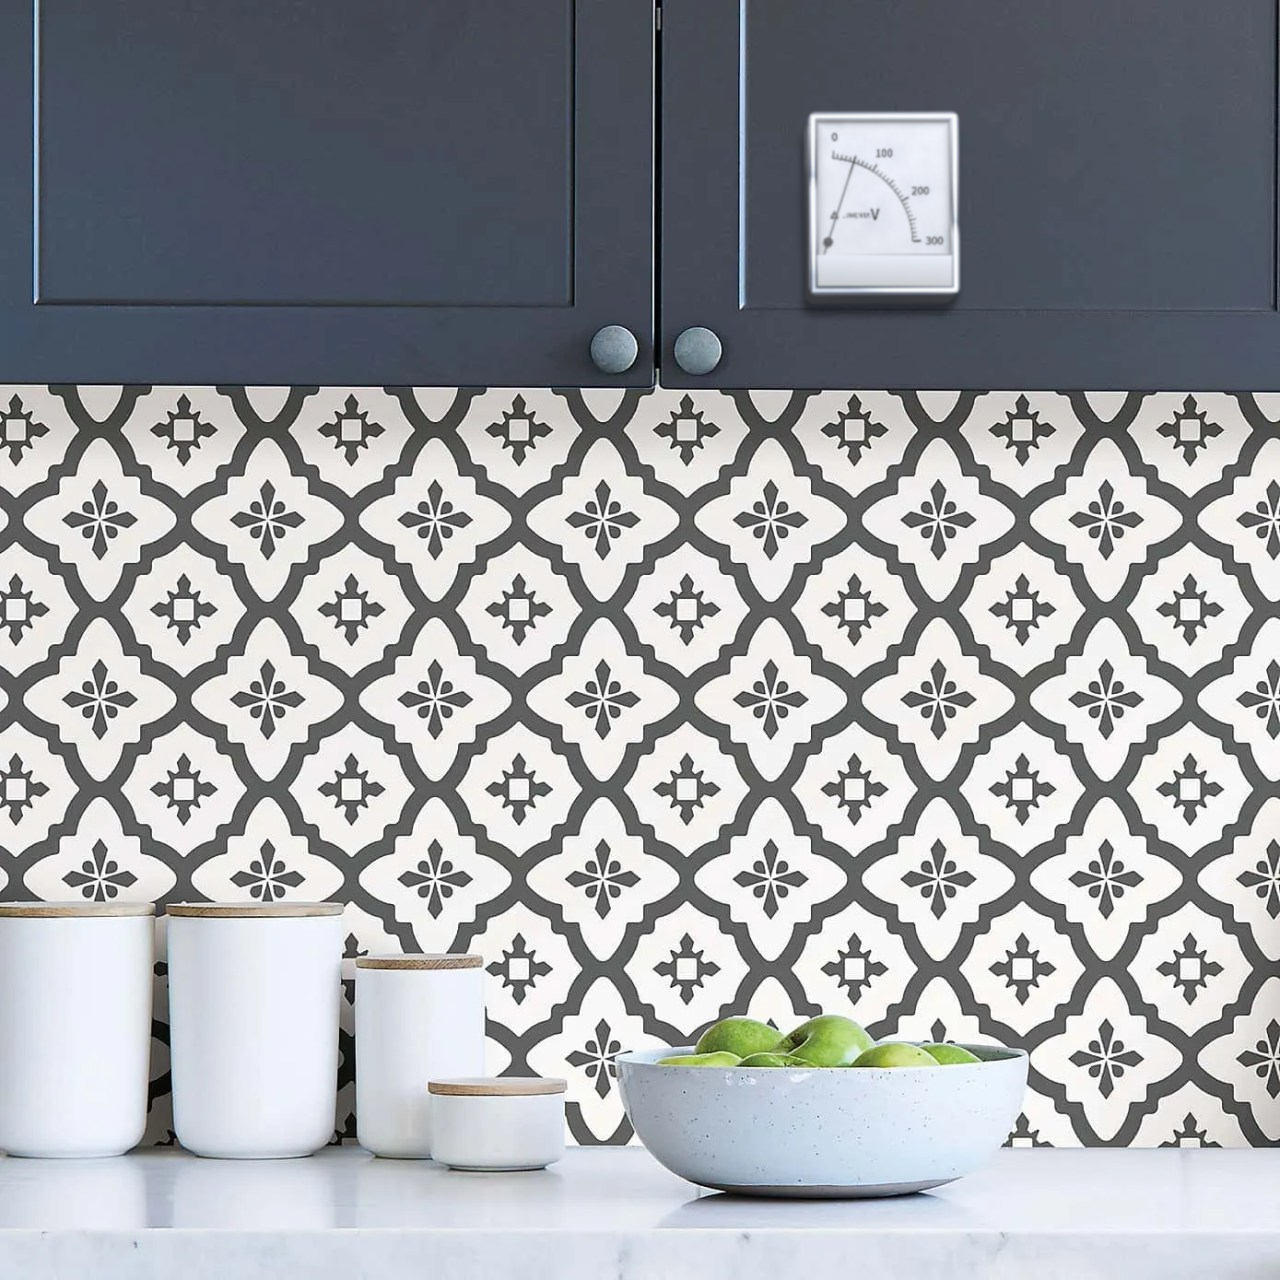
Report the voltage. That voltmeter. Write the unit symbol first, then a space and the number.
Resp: V 50
